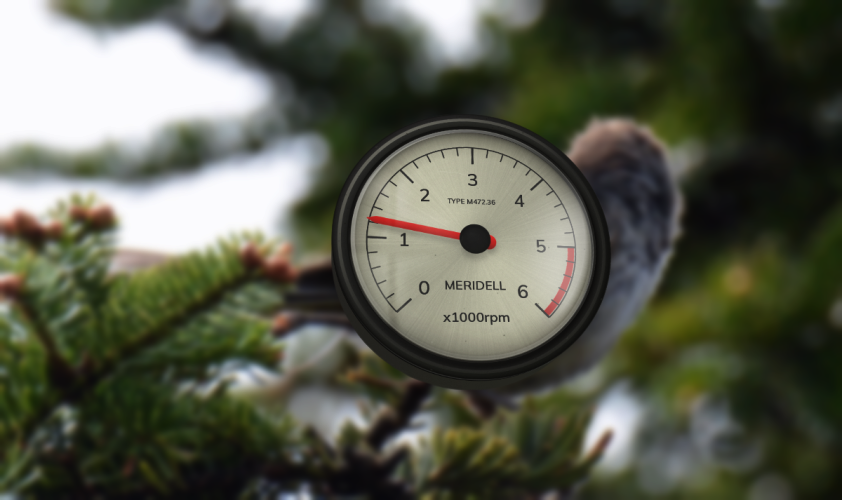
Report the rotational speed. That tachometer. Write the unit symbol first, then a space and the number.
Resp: rpm 1200
